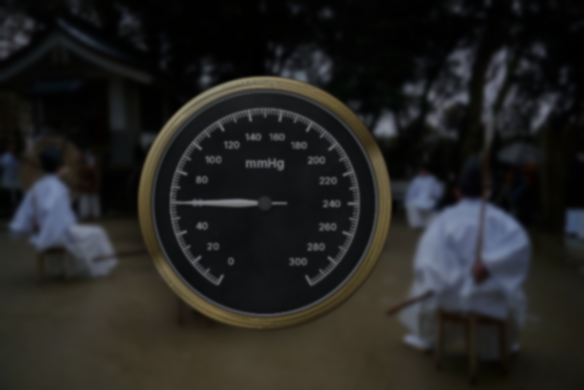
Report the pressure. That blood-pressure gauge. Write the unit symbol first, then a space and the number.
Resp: mmHg 60
